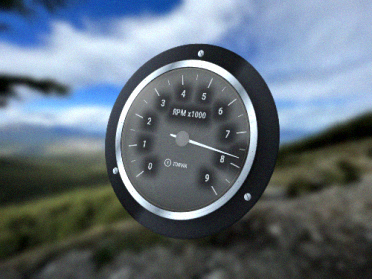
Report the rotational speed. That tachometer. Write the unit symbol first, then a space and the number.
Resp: rpm 7750
